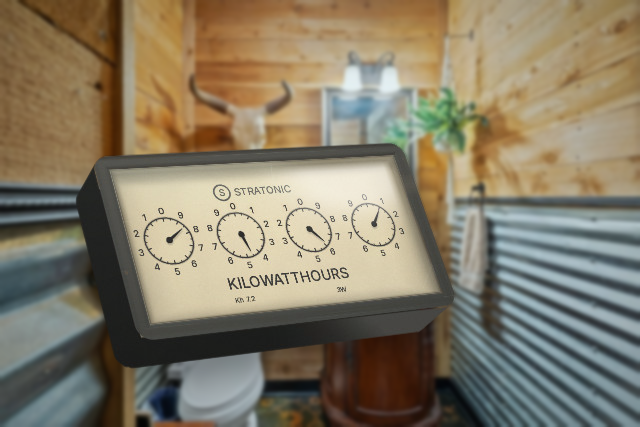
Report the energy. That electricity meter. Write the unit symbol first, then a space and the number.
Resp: kWh 8461
